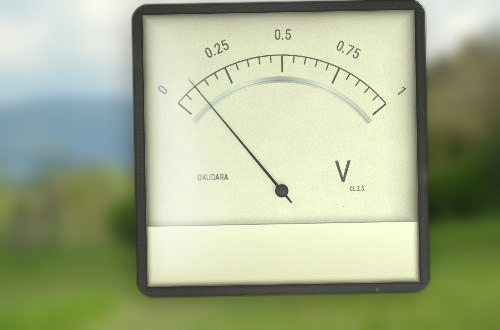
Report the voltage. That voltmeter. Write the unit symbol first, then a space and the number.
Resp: V 0.1
